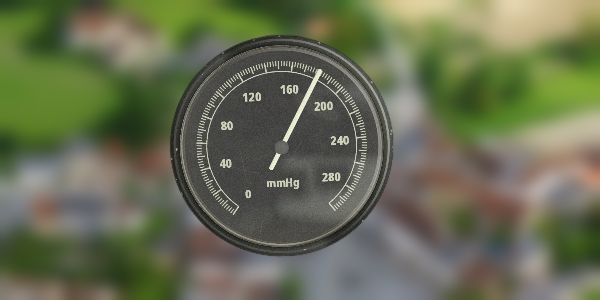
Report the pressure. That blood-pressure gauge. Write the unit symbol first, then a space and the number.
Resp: mmHg 180
